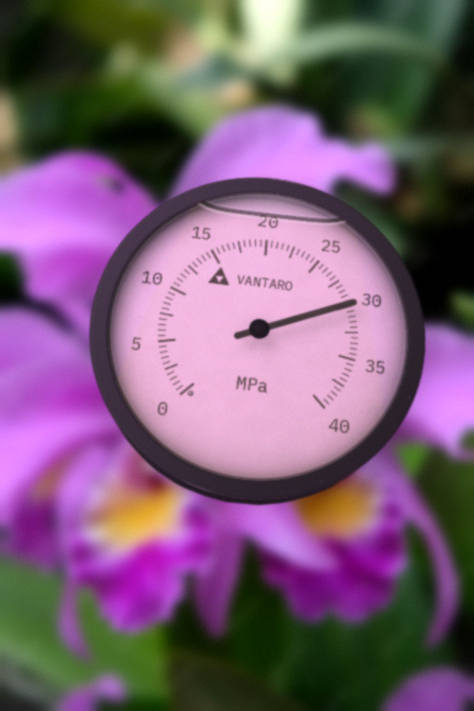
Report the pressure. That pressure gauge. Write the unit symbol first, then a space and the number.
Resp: MPa 30
